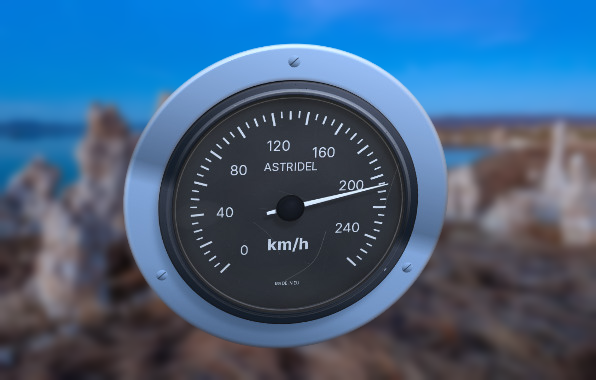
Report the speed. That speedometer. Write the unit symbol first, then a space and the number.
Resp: km/h 205
